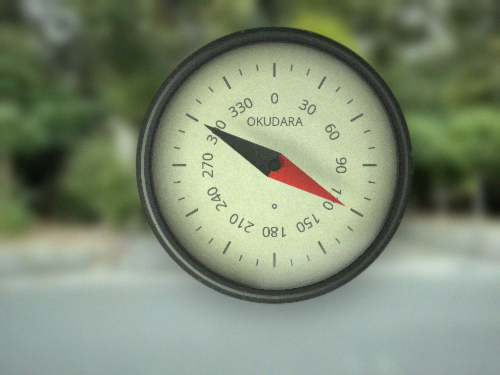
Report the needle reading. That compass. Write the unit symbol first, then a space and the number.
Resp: ° 120
